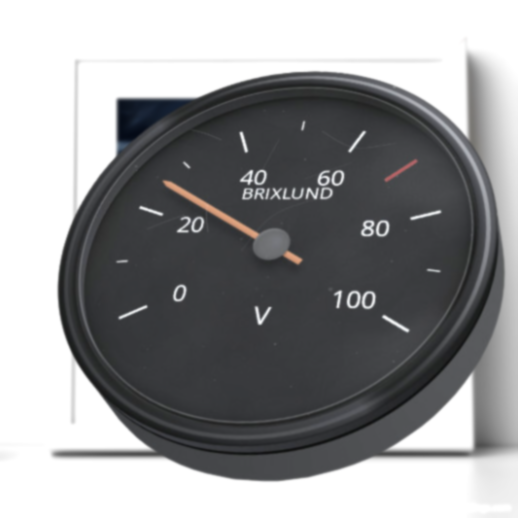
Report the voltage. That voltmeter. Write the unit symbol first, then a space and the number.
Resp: V 25
